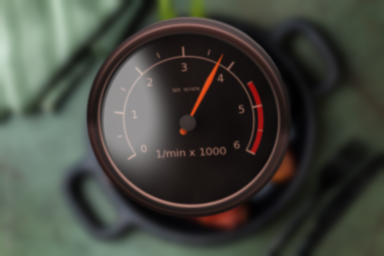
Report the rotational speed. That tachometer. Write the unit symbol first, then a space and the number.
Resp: rpm 3750
